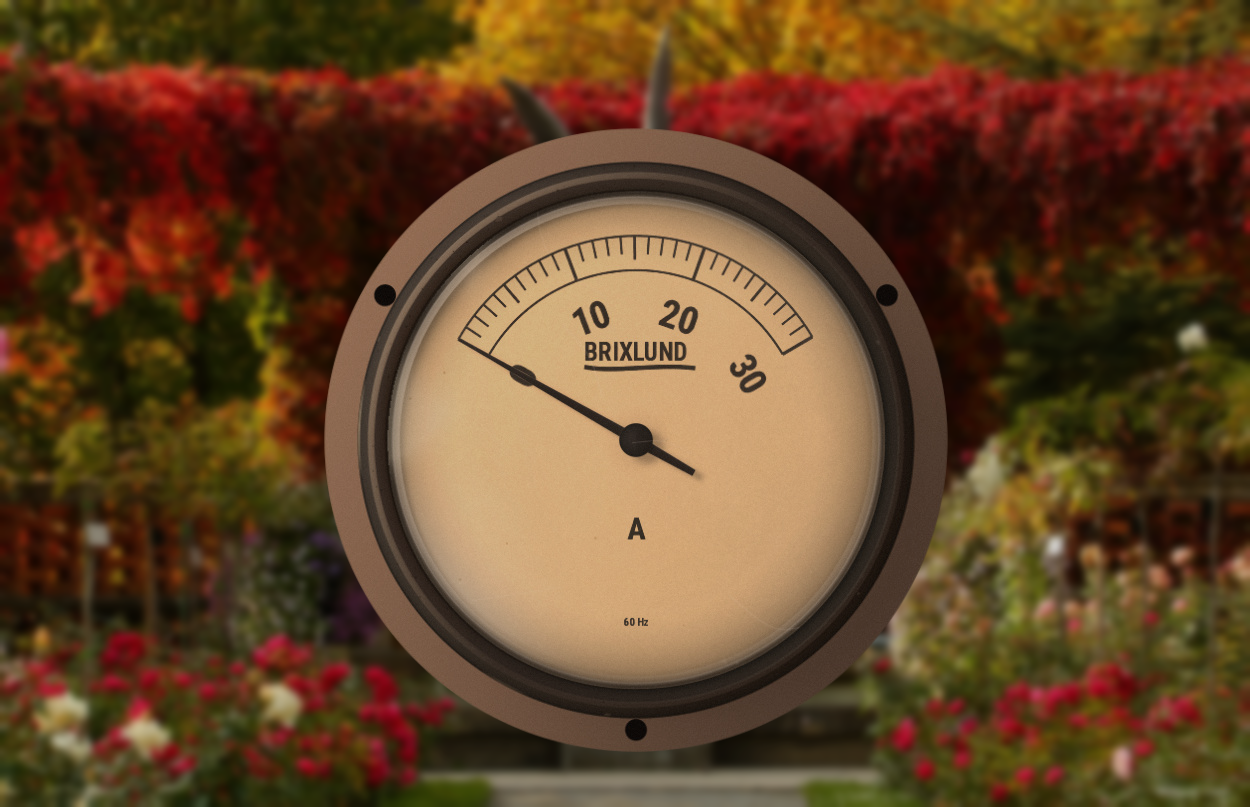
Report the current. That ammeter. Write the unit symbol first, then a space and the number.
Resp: A 0
